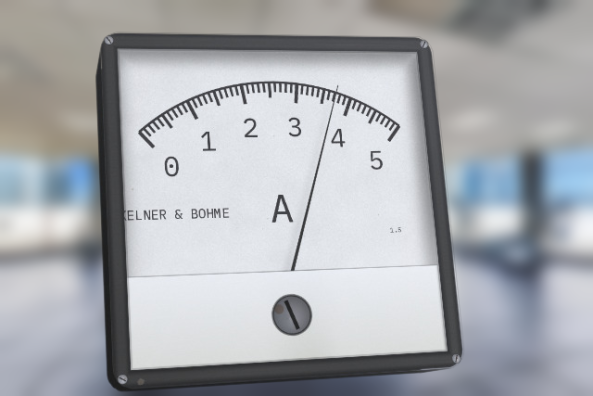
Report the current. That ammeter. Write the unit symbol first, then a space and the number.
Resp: A 3.7
